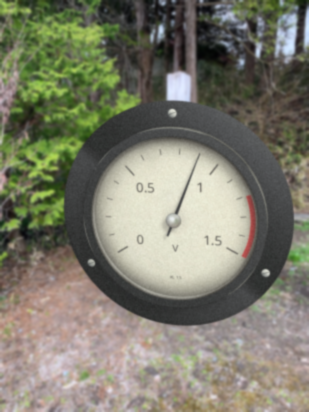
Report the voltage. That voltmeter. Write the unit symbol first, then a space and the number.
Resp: V 0.9
